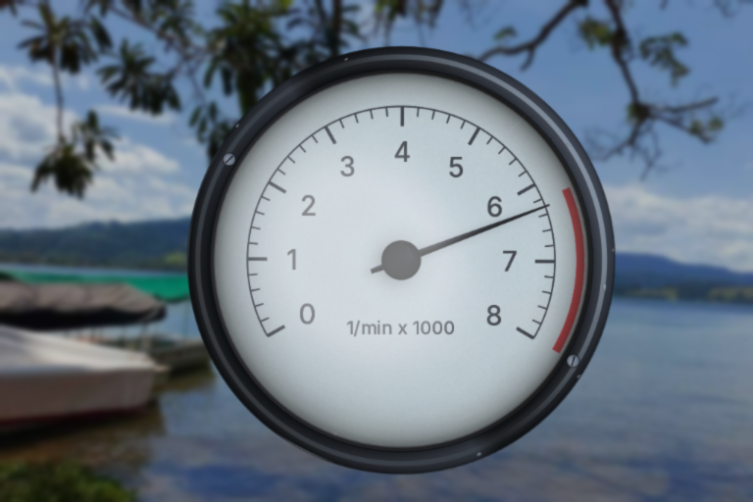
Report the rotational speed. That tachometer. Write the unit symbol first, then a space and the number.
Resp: rpm 6300
